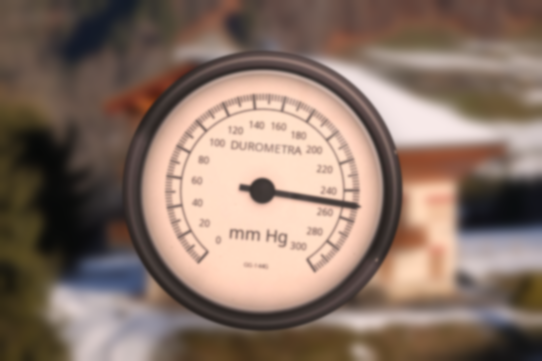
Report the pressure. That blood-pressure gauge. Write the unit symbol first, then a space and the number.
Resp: mmHg 250
